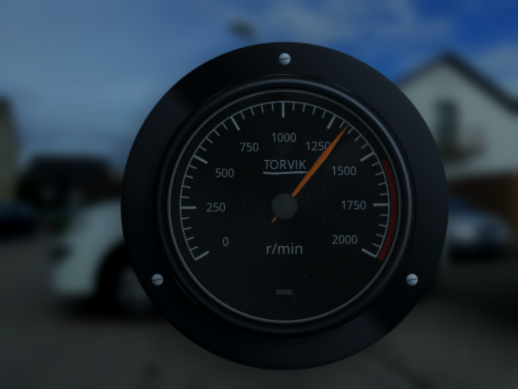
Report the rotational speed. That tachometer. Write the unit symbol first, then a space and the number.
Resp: rpm 1325
